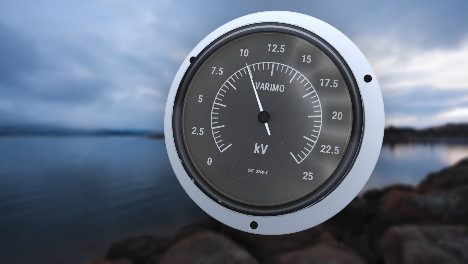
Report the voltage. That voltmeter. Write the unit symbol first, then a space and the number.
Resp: kV 10
